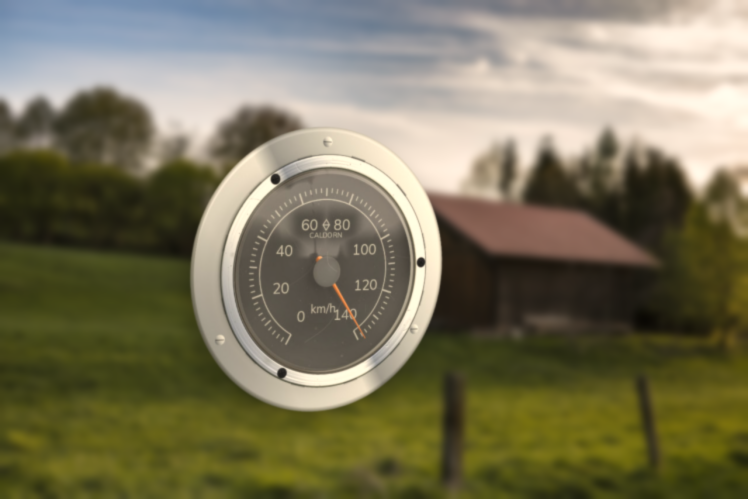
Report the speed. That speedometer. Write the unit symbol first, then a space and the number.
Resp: km/h 138
